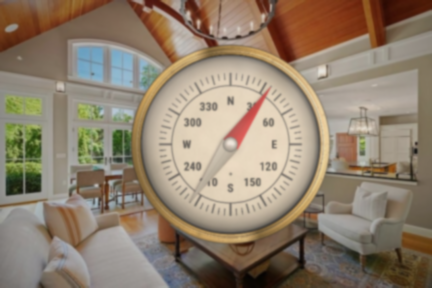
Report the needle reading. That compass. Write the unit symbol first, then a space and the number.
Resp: ° 35
